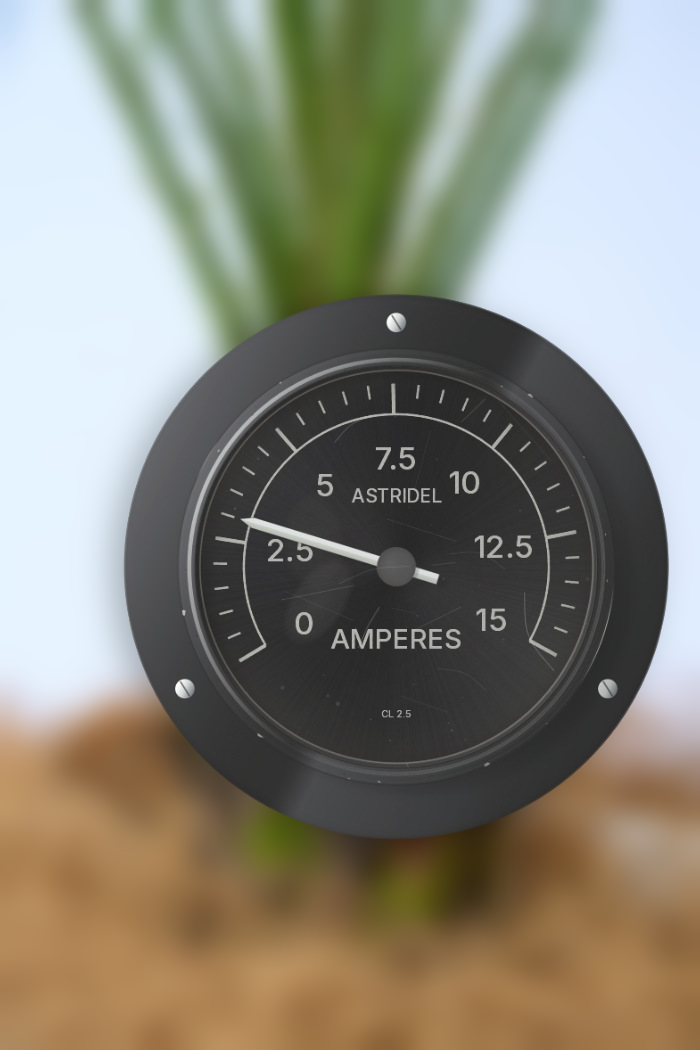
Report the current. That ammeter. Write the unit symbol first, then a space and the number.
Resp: A 3
